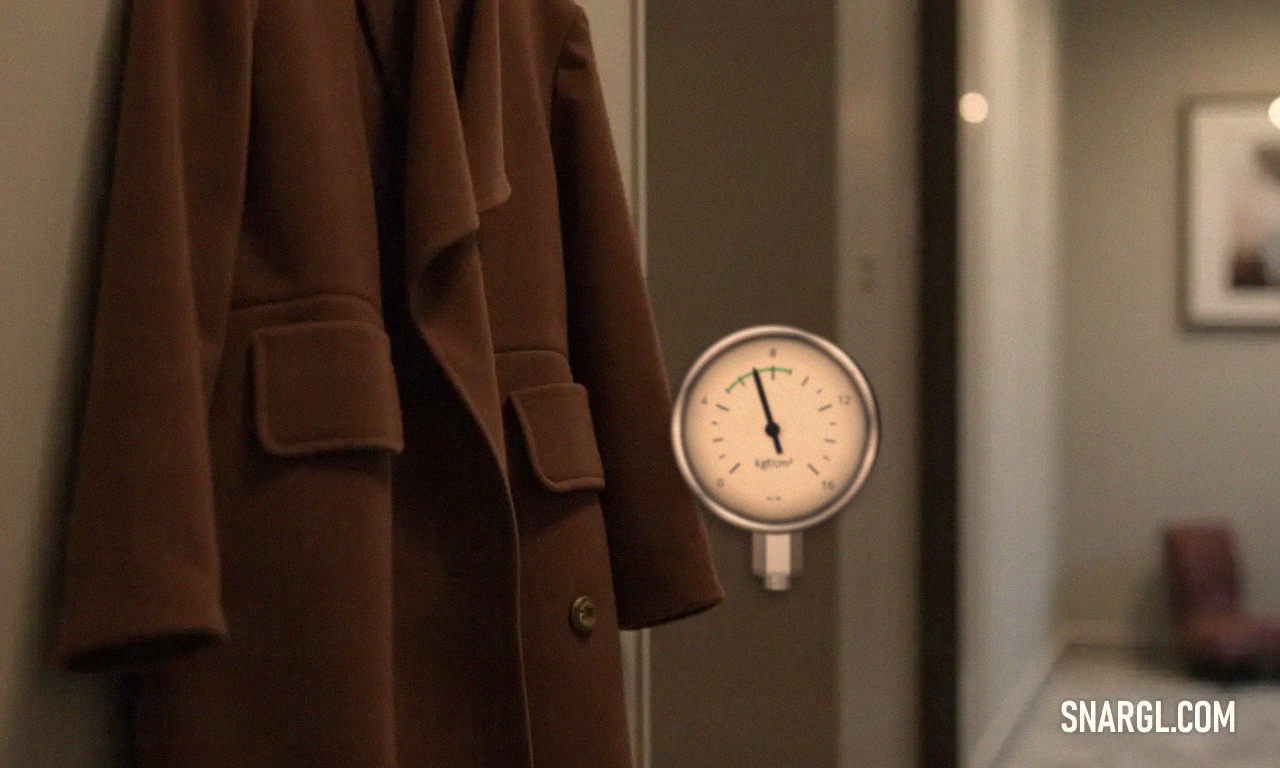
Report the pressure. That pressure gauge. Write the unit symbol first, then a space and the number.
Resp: kg/cm² 7
